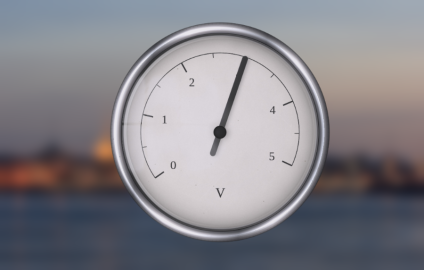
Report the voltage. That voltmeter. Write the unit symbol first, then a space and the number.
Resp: V 3
